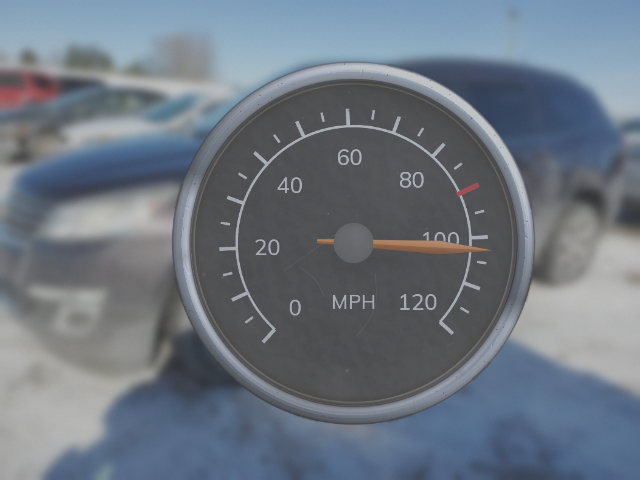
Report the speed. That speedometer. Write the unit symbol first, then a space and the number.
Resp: mph 102.5
